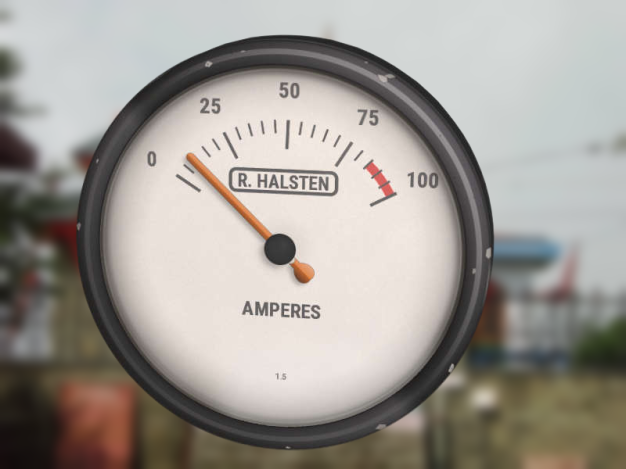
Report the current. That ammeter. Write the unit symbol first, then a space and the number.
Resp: A 10
